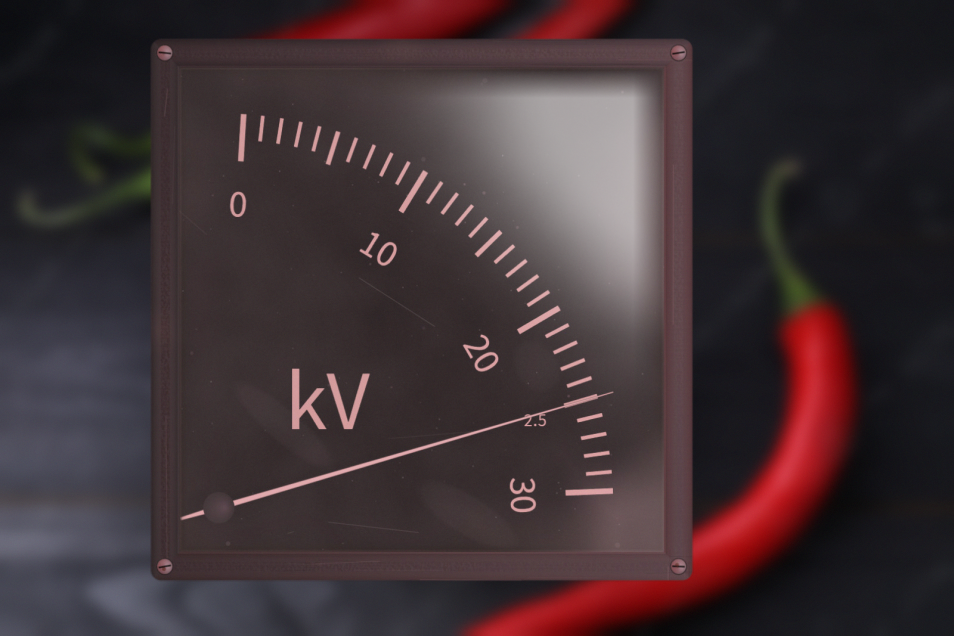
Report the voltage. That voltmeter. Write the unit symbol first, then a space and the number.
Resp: kV 25
